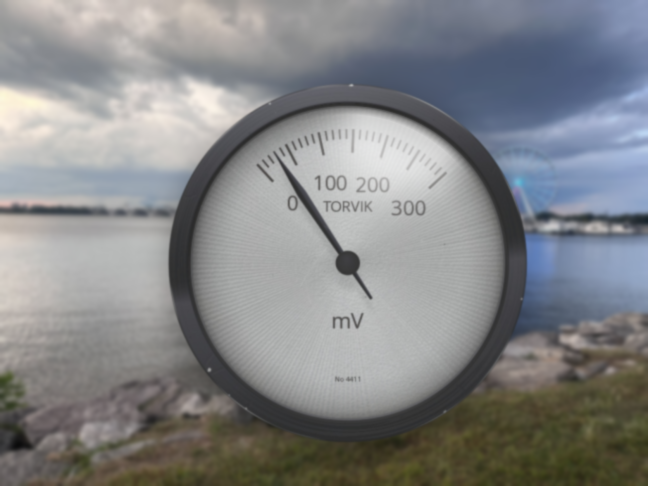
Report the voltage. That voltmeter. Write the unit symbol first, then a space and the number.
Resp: mV 30
